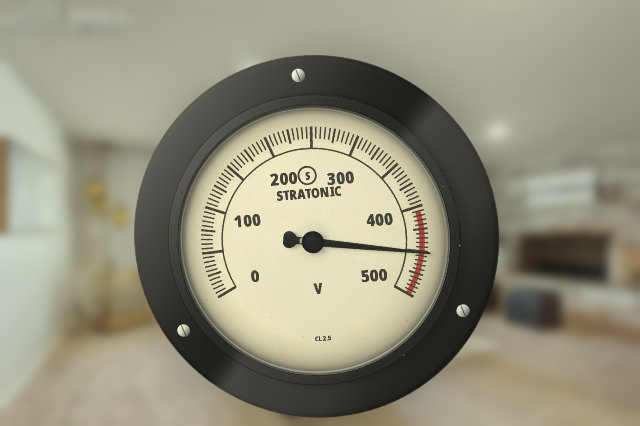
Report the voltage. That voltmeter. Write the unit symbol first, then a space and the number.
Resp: V 450
